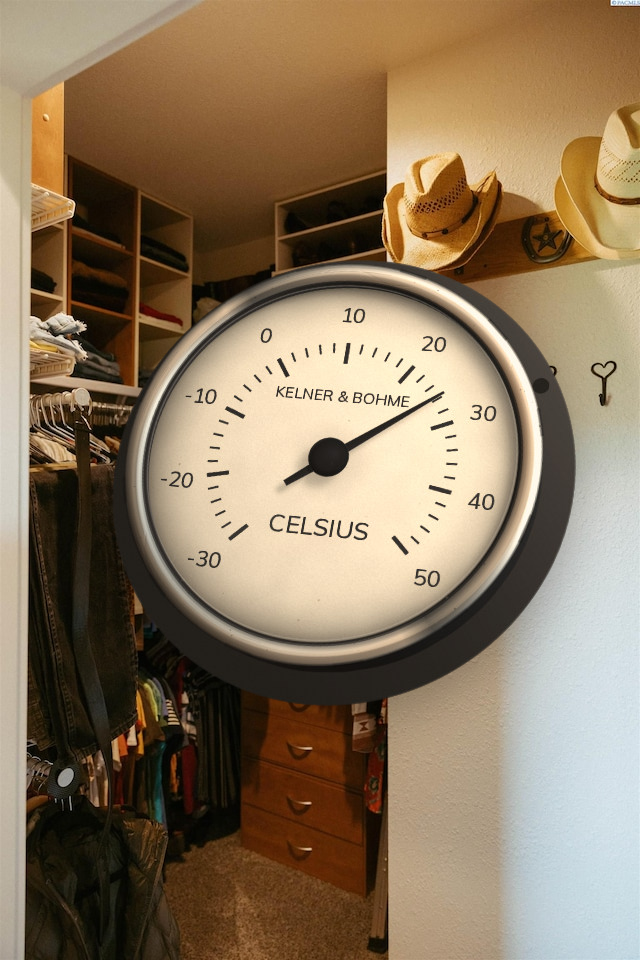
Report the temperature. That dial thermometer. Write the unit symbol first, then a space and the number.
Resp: °C 26
